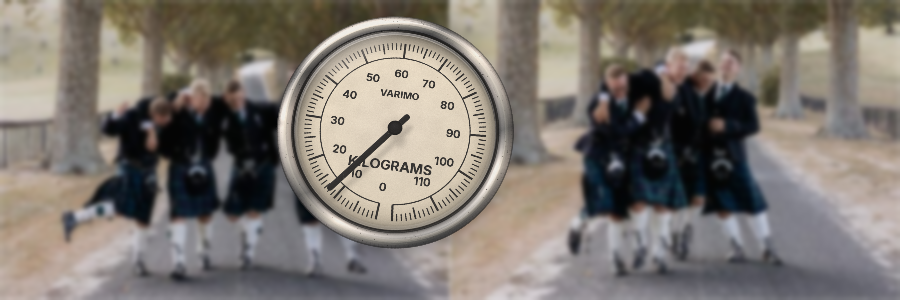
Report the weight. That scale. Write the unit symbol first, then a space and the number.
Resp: kg 12
